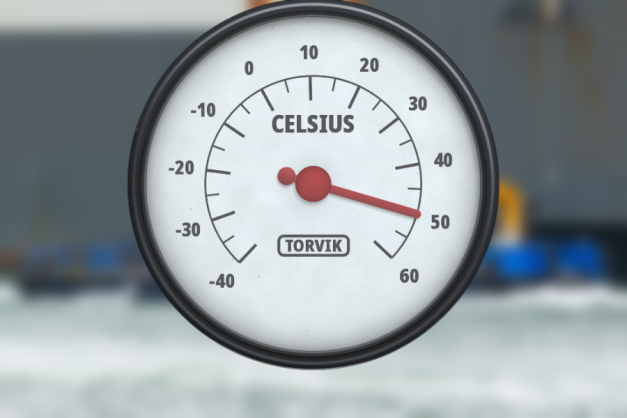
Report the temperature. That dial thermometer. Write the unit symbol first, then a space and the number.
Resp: °C 50
